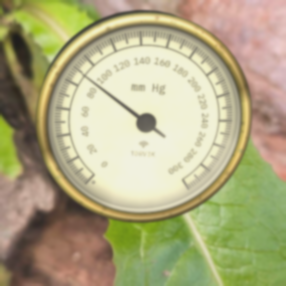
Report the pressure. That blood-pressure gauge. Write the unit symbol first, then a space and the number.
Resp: mmHg 90
